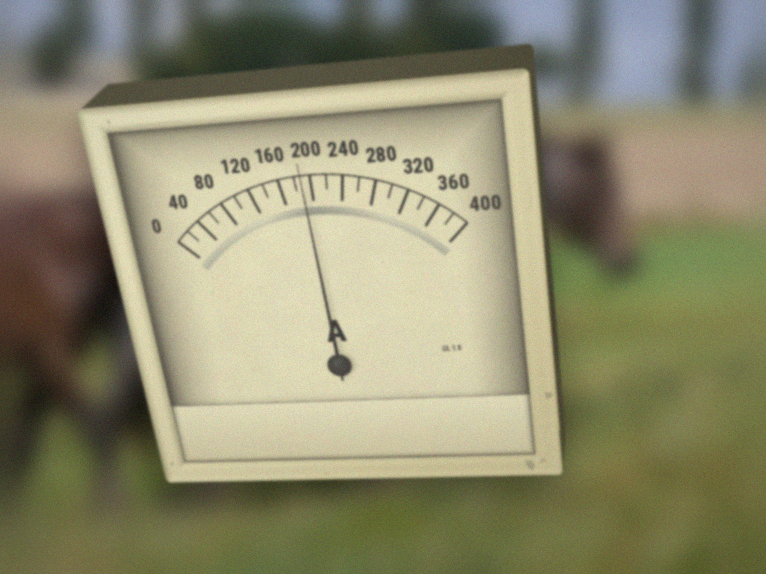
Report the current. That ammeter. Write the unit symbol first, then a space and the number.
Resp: A 190
